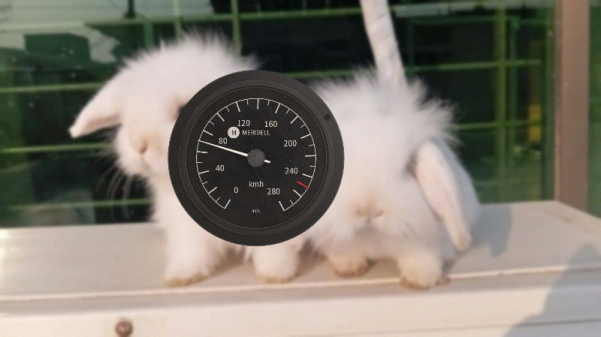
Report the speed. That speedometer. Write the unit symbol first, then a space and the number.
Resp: km/h 70
